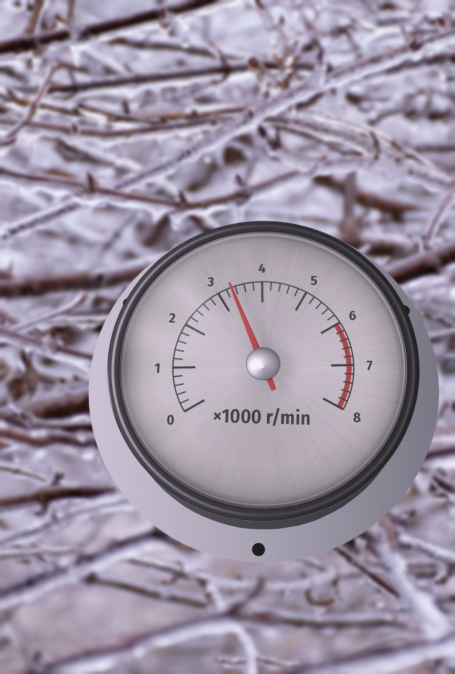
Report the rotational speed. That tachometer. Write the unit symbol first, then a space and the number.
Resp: rpm 3300
